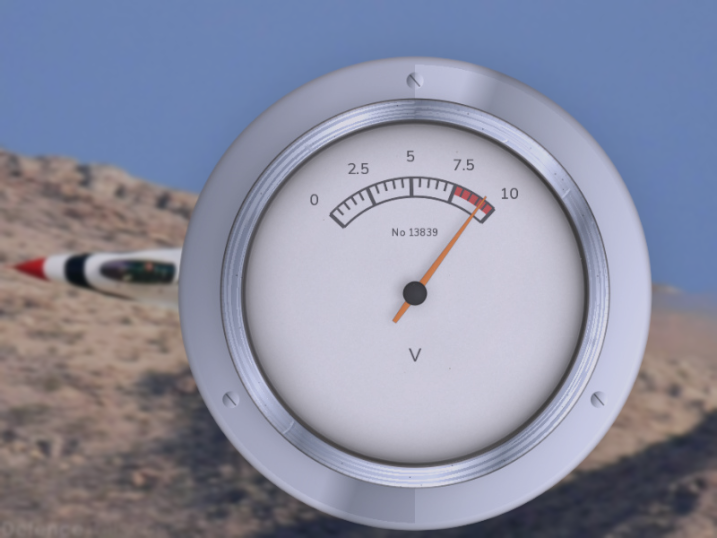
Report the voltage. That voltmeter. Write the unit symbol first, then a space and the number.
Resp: V 9.25
